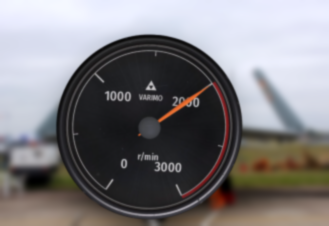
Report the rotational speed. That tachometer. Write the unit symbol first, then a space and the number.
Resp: rpm 2000
